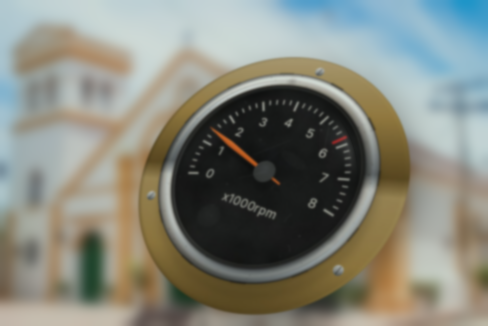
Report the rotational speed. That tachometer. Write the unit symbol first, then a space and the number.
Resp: rpm 1400
